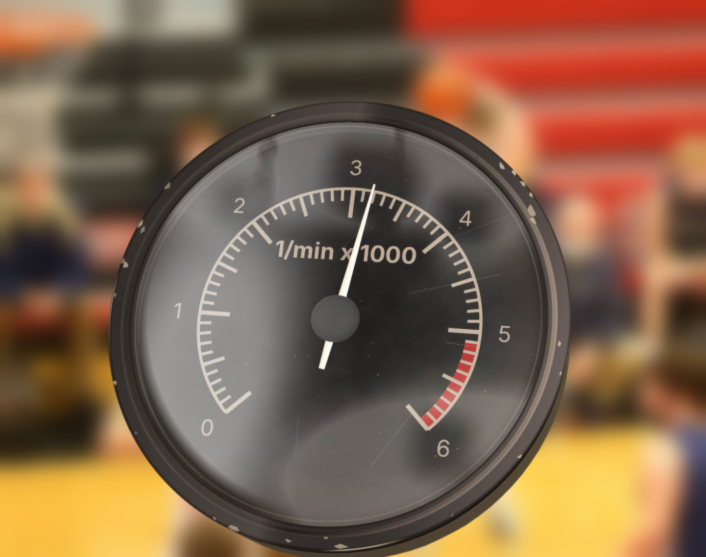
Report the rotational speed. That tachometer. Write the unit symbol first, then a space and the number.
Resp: rpm 3200
